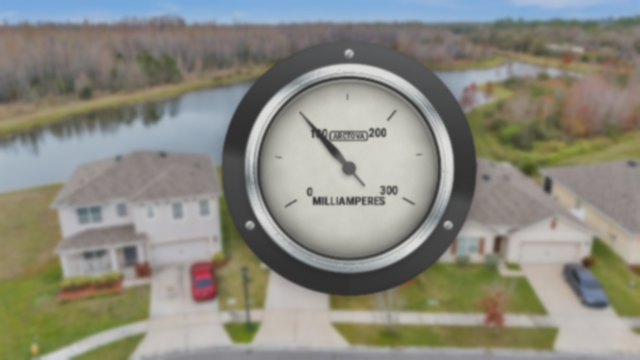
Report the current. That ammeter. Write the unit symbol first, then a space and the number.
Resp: mA 100
